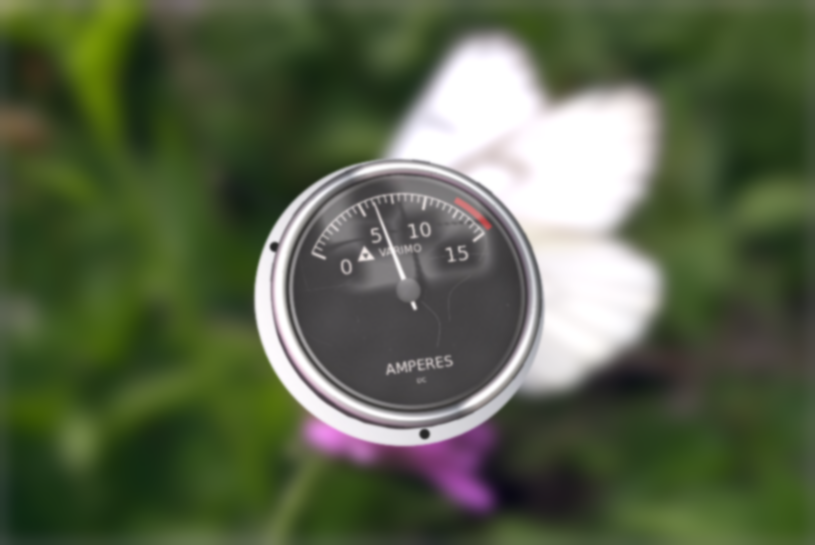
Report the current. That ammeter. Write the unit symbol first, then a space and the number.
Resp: A 6
